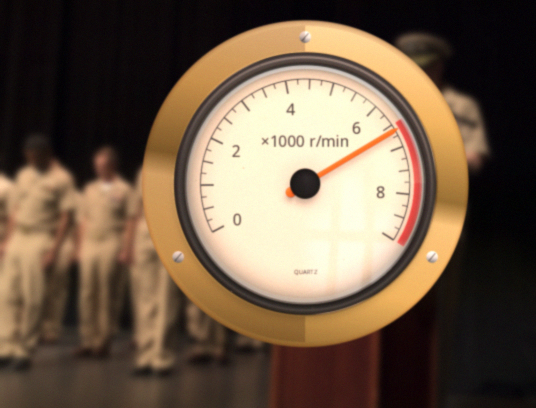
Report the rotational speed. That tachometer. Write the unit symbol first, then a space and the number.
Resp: rpm 6625
